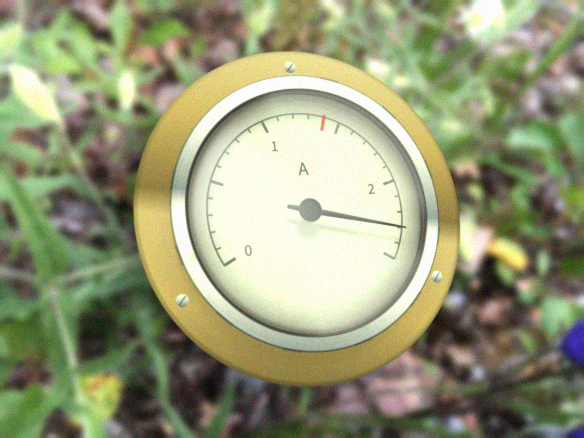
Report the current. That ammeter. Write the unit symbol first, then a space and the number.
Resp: A 2.3
